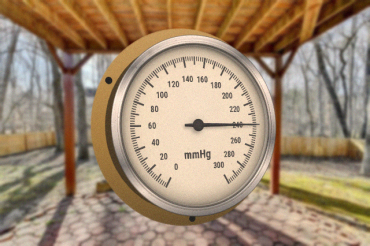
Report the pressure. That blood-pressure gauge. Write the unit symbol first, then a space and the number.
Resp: mmHg 240
